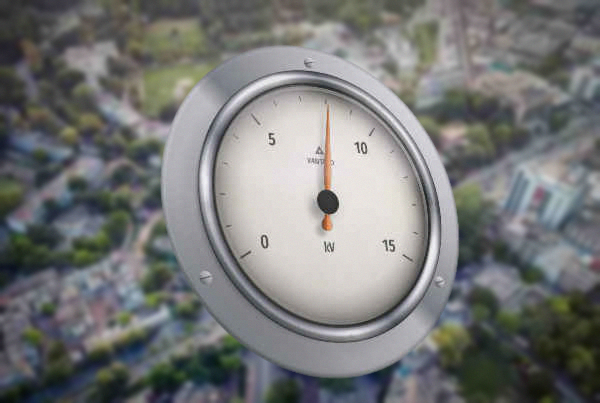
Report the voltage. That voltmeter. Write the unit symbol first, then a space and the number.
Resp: kV 8
